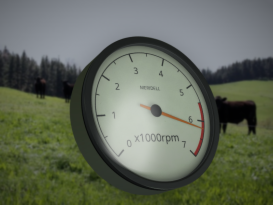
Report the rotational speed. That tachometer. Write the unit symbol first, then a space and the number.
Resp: rpm 6250
